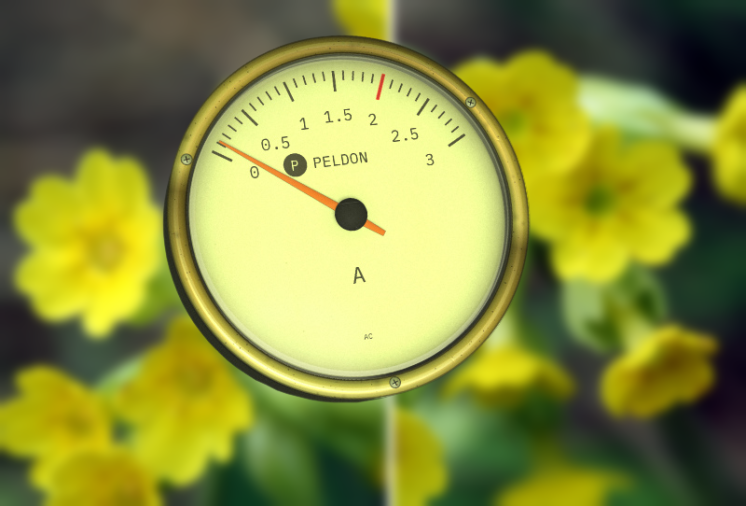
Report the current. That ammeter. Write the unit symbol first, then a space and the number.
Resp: A 0.1
